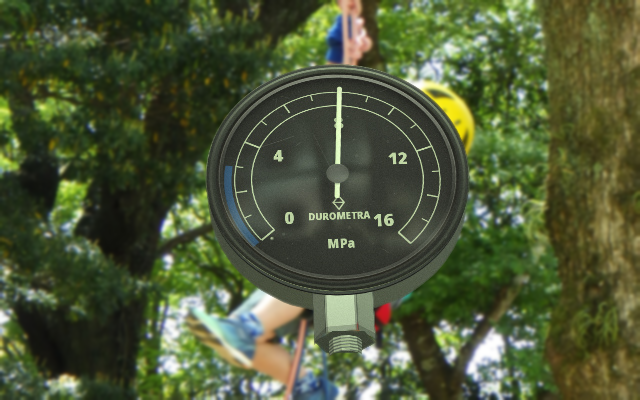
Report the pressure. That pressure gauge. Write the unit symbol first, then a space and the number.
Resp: MPa 8
